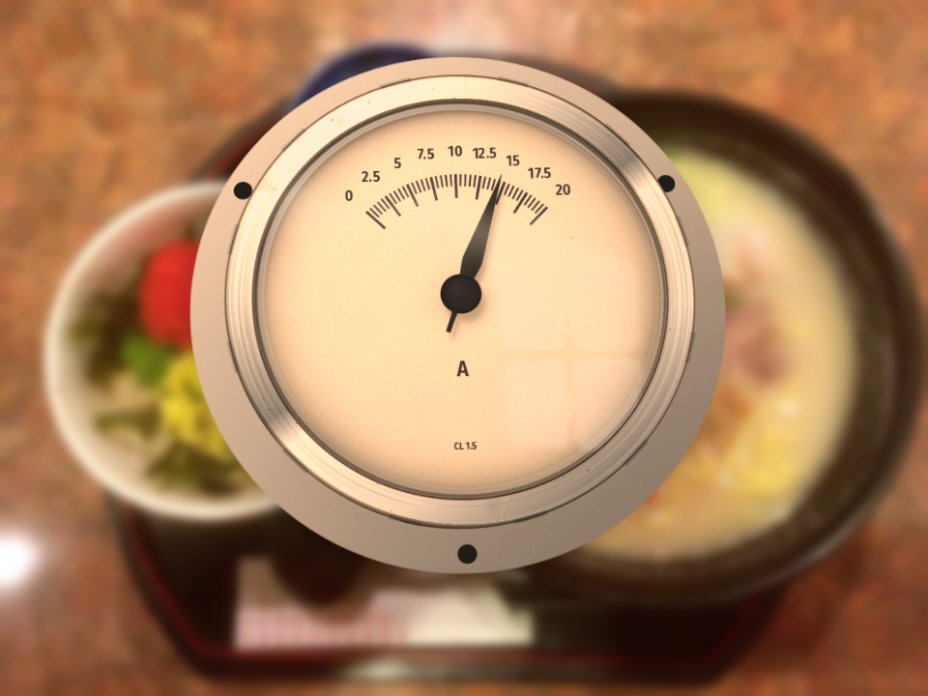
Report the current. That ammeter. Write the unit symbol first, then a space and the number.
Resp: A 14.5
